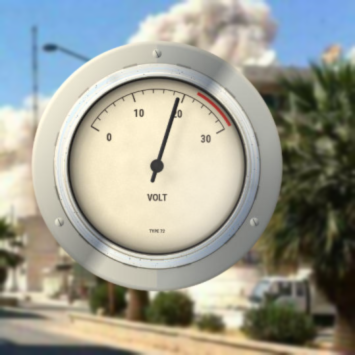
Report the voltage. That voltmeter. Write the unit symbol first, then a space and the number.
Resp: V 19
